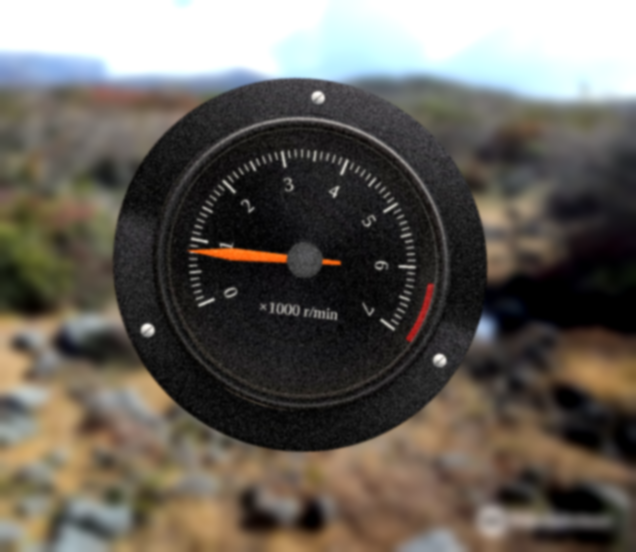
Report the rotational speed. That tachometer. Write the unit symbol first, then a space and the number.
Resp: rpm 800
